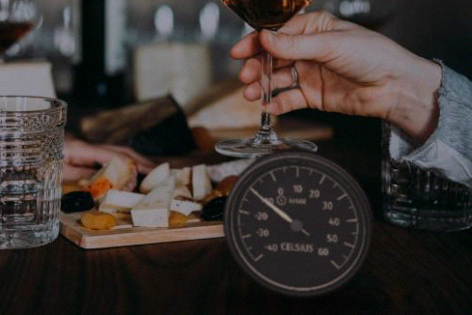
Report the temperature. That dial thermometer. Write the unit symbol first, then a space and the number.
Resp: °C -10
